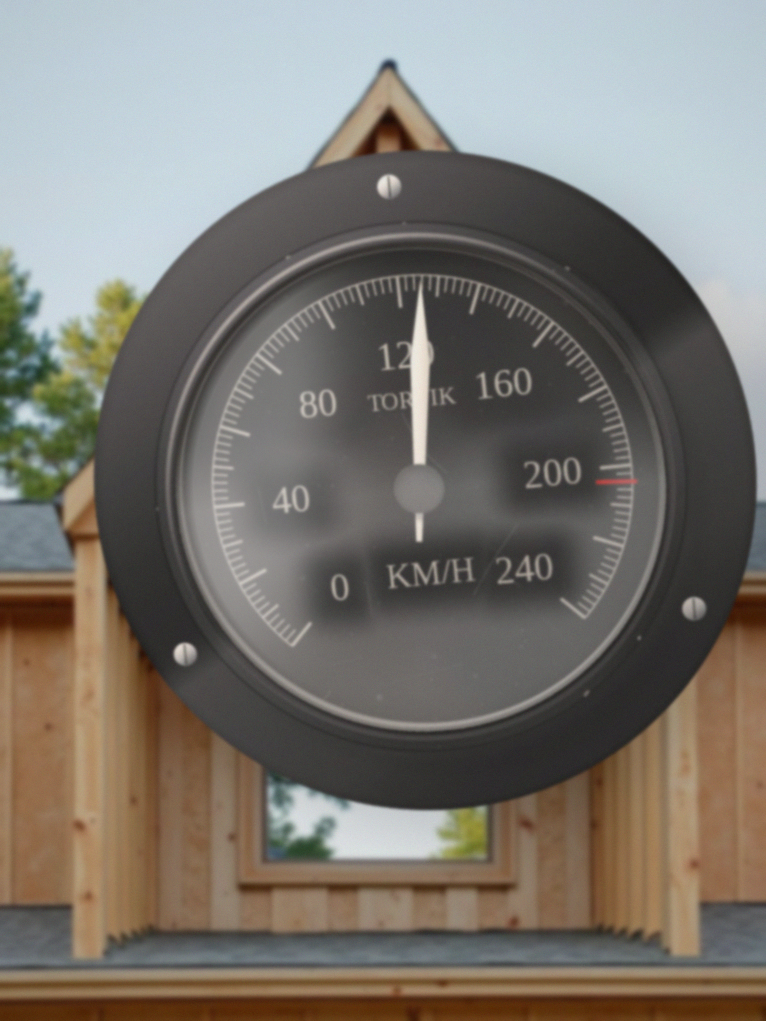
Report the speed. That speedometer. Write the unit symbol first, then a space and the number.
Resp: km/h 126
